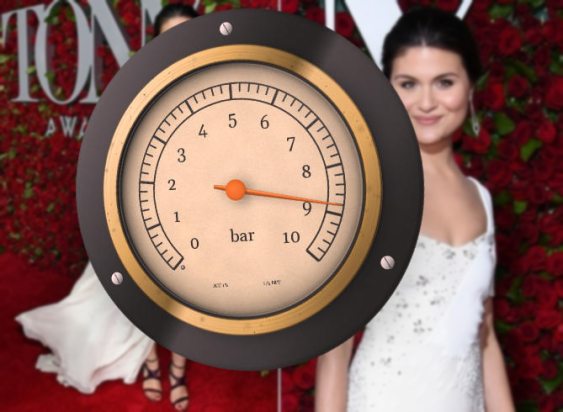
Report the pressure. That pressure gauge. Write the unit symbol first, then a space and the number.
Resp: bar 8.8
